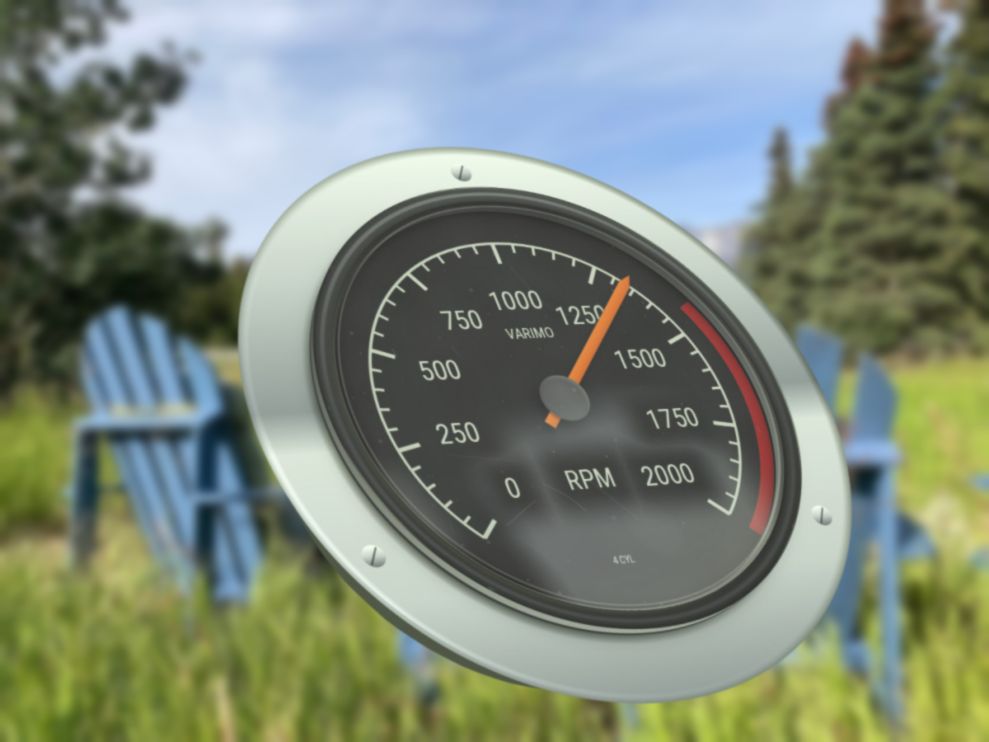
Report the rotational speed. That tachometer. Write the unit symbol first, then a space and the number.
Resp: rpm 1325
